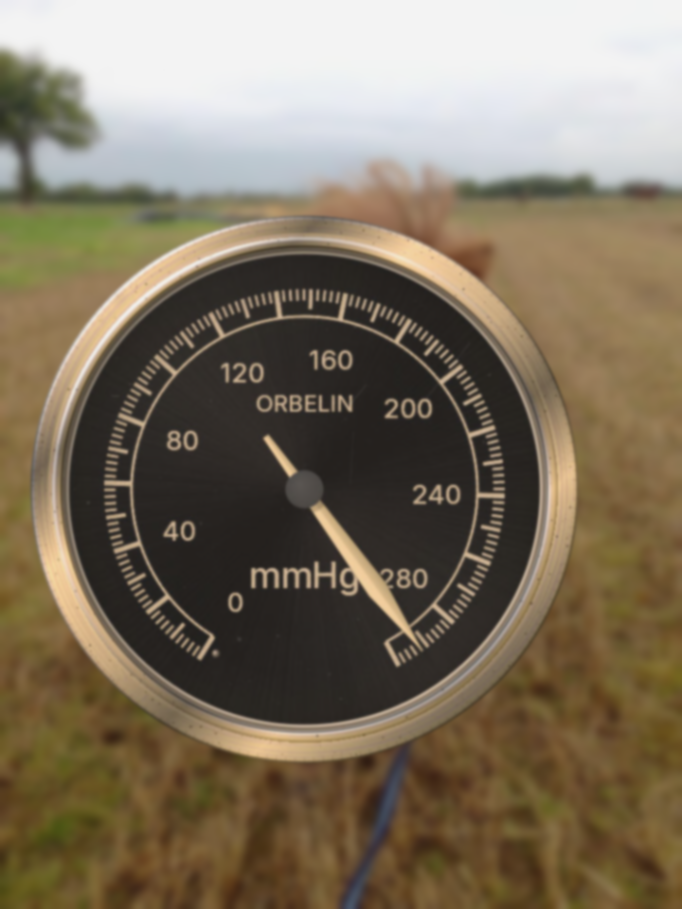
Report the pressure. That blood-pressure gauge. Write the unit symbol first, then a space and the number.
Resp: mmHg 292
